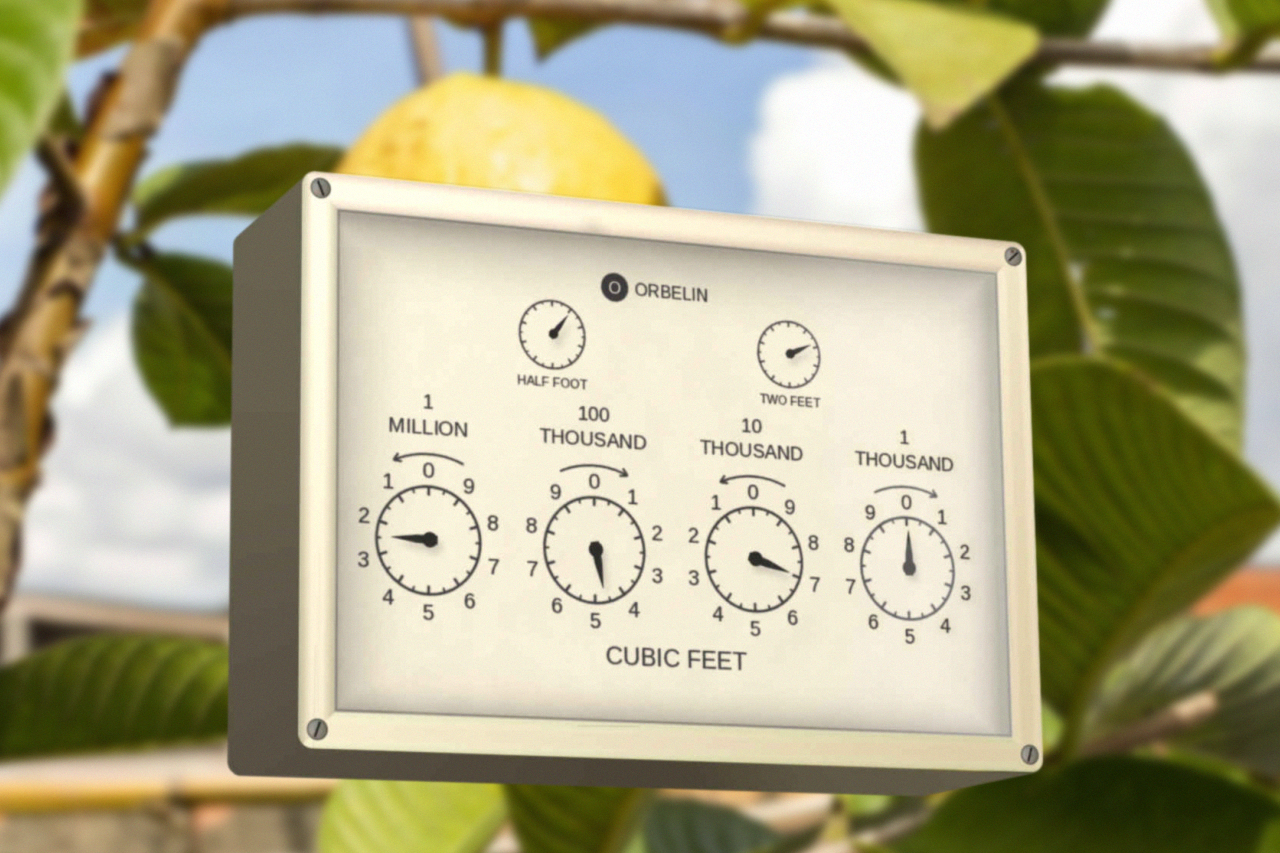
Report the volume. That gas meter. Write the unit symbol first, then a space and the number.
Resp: ft³ 247000
